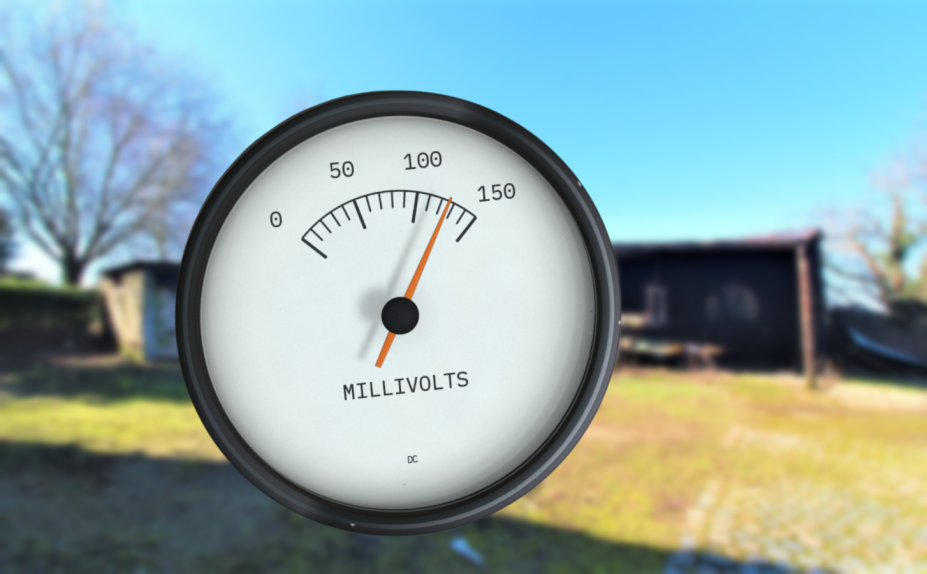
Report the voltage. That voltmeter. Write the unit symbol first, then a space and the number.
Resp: mV 125
